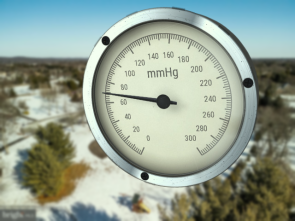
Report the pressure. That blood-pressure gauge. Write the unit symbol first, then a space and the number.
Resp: mmHg 70
